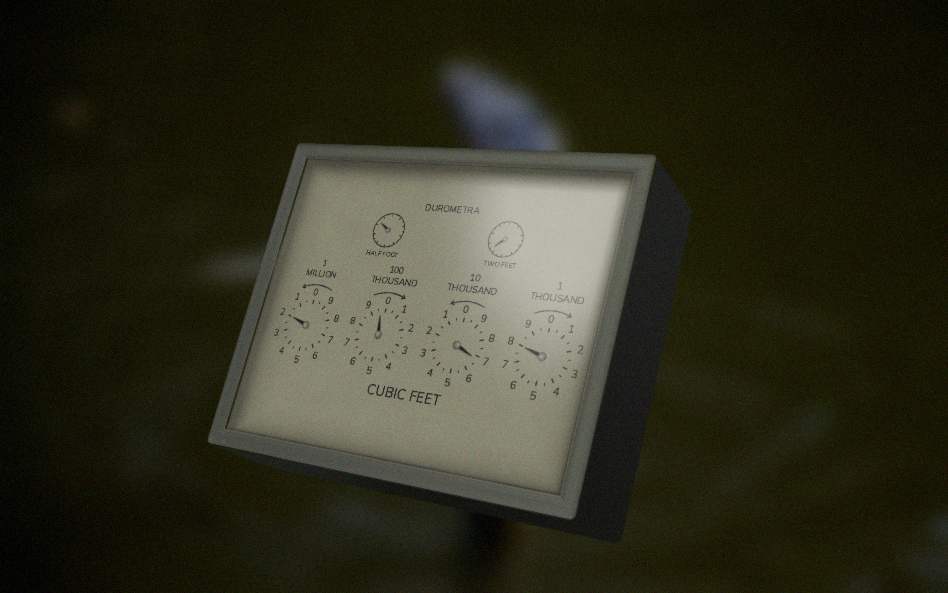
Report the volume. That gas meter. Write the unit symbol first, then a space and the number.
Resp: ft³ 196800
